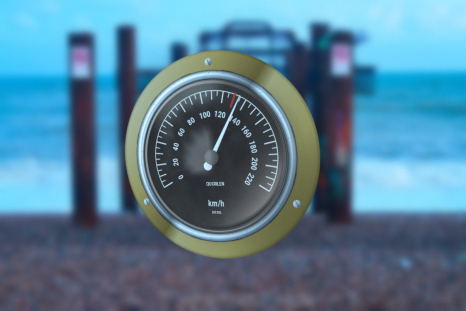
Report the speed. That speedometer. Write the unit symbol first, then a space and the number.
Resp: km/h 135
